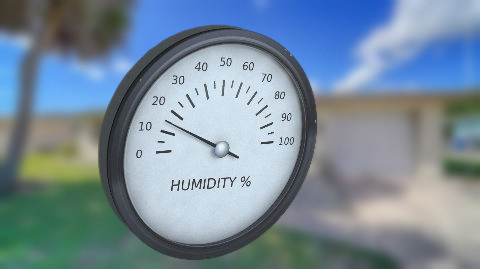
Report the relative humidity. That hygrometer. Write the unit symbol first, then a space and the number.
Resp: % 15
